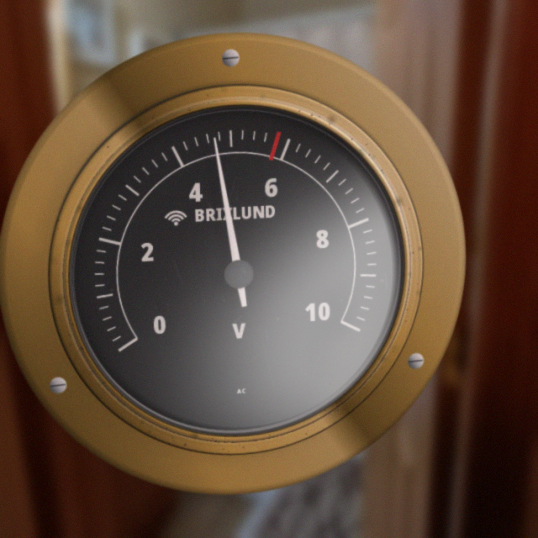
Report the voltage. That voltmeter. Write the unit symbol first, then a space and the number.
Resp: V 4.7
